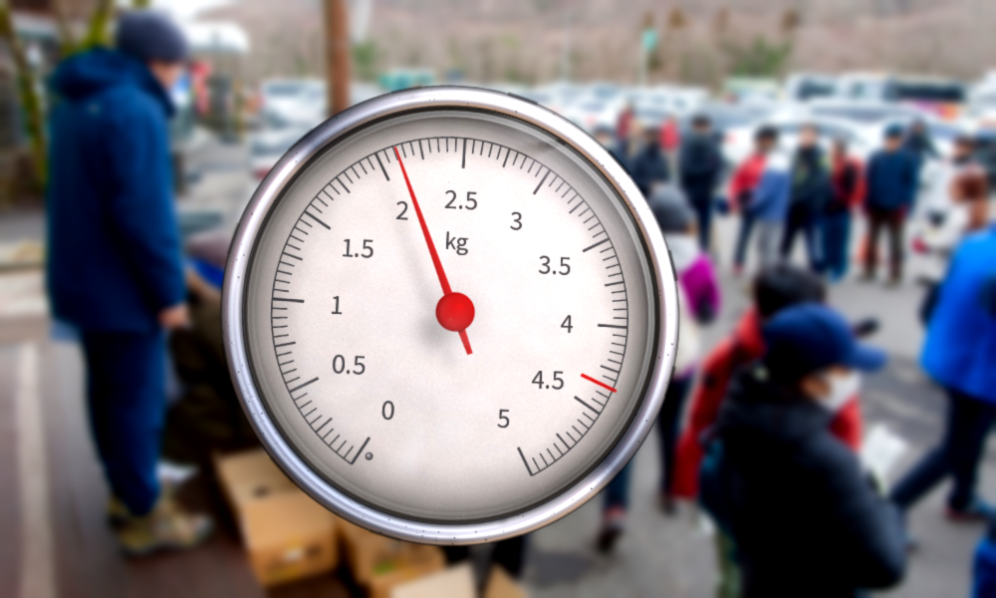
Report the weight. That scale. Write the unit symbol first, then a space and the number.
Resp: kg 2.1
